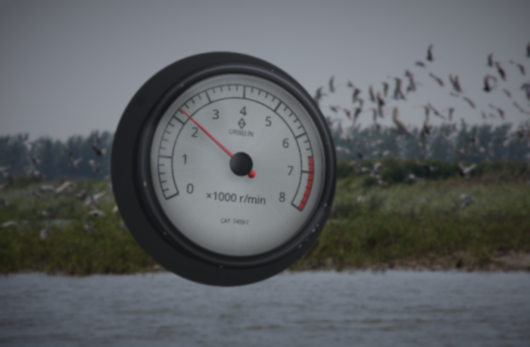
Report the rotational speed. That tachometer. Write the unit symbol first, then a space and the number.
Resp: rpm 2200
